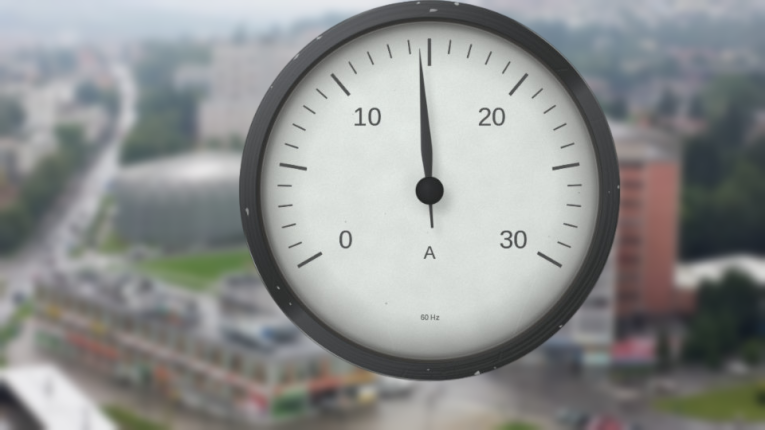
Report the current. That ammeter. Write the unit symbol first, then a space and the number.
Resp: A 14.5
